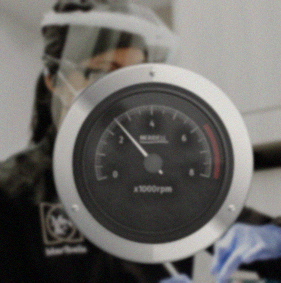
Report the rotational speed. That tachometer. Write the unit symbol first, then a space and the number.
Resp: rpm 2500
